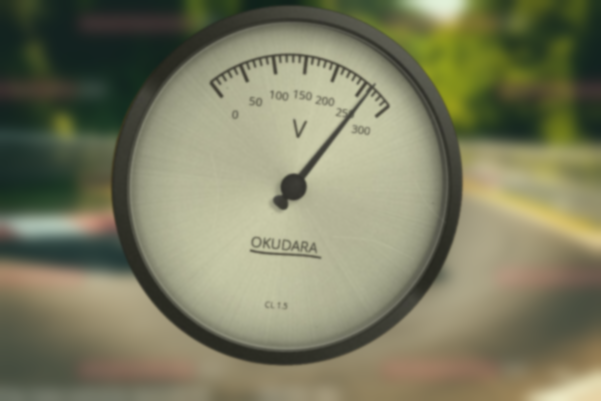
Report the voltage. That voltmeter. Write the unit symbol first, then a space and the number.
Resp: V 260
